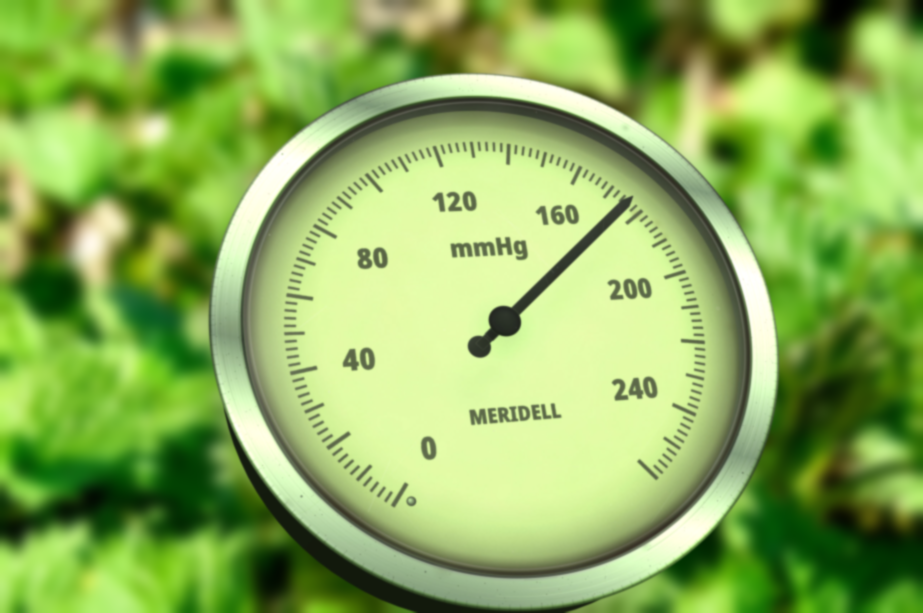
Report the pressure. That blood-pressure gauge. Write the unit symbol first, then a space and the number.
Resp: mmHg 176
